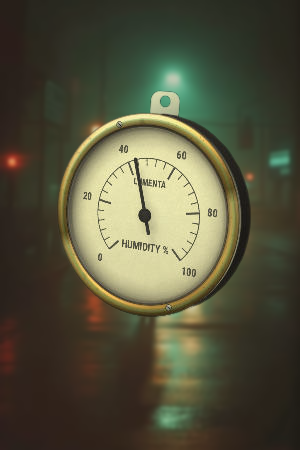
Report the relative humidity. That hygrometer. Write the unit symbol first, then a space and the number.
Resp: % 44
